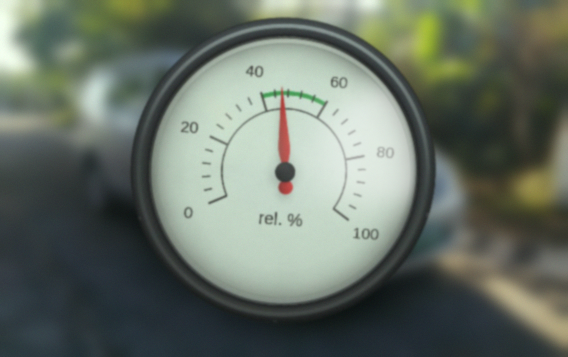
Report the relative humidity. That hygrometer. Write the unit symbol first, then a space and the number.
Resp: % 46
